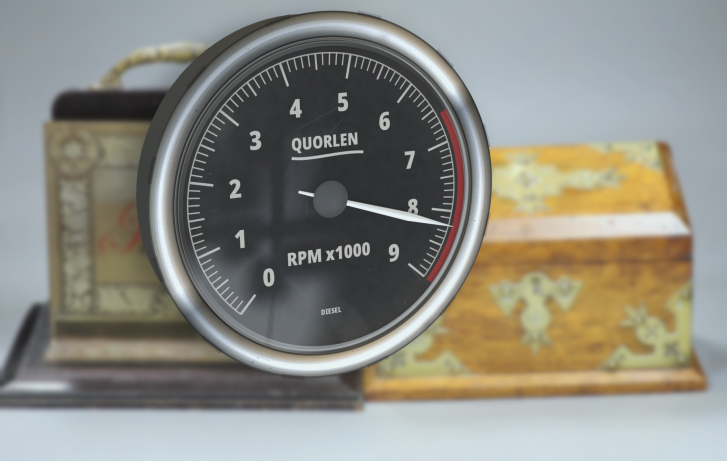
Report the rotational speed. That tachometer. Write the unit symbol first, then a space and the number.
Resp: rpm 8200
